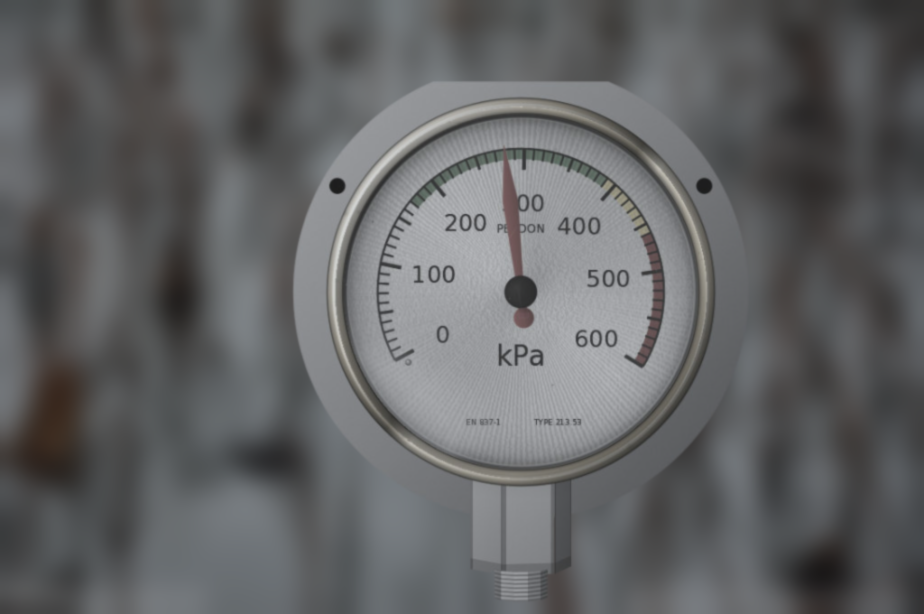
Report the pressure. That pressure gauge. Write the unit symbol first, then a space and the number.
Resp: kPa 280
